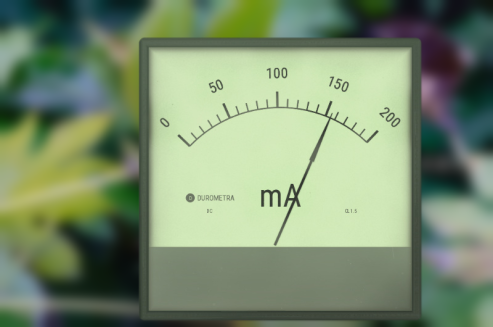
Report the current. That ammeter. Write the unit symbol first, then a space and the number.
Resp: mA 155
